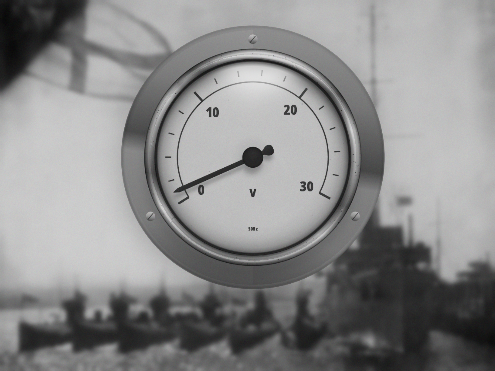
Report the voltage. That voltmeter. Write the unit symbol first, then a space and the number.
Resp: V 1
